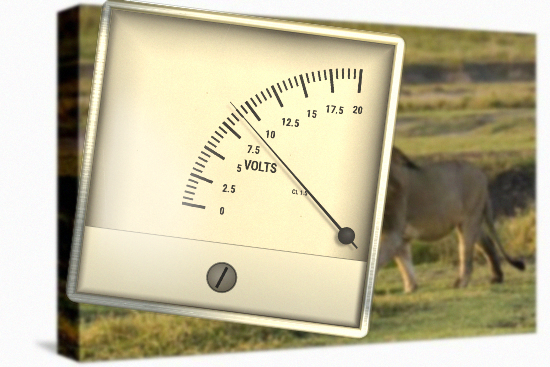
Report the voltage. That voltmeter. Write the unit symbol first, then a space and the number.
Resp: V 9
